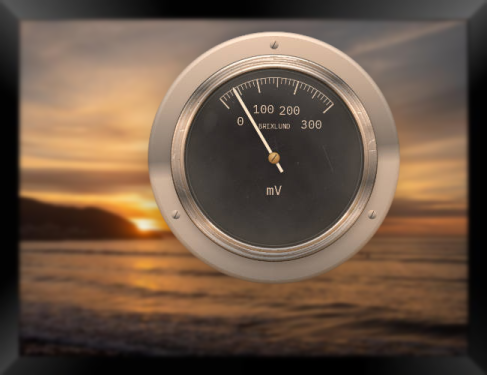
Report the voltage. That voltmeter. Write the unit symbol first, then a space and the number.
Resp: mV 40
